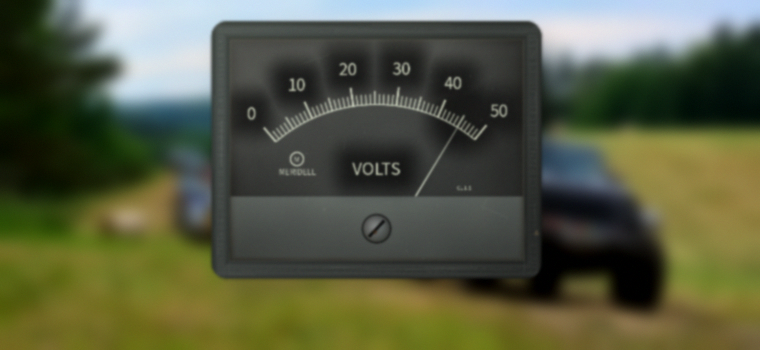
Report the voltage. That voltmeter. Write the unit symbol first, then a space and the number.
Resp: V 45
